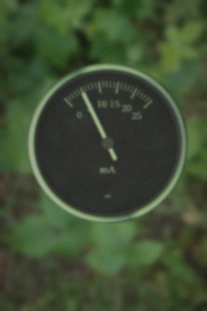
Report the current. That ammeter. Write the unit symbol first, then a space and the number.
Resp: mA 5
